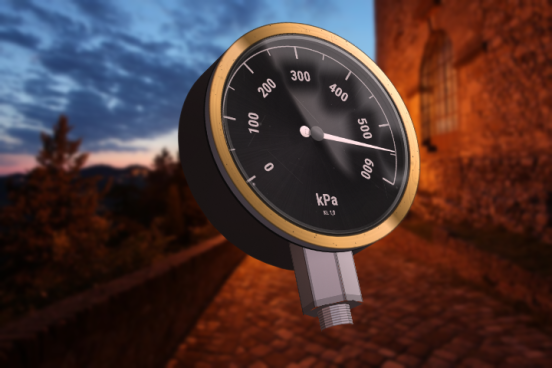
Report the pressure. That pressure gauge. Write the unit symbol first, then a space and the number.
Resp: kPa 550
